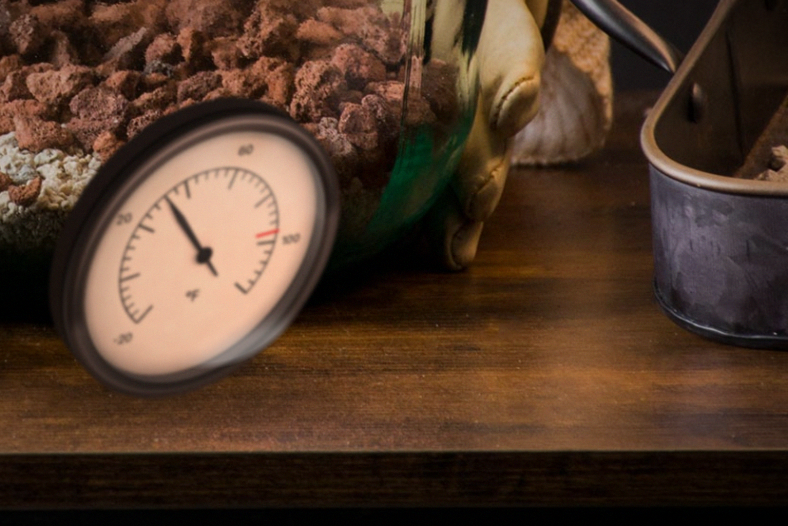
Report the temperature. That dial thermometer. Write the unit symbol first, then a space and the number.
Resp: °F 32
